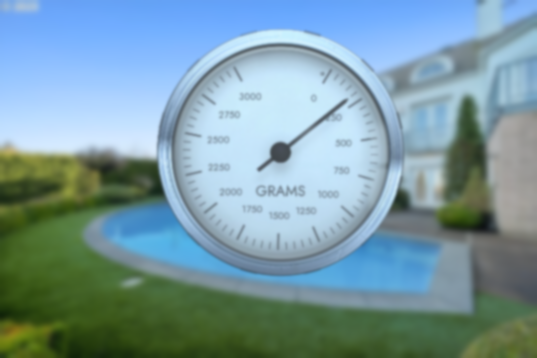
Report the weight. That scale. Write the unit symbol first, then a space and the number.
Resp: g 200
